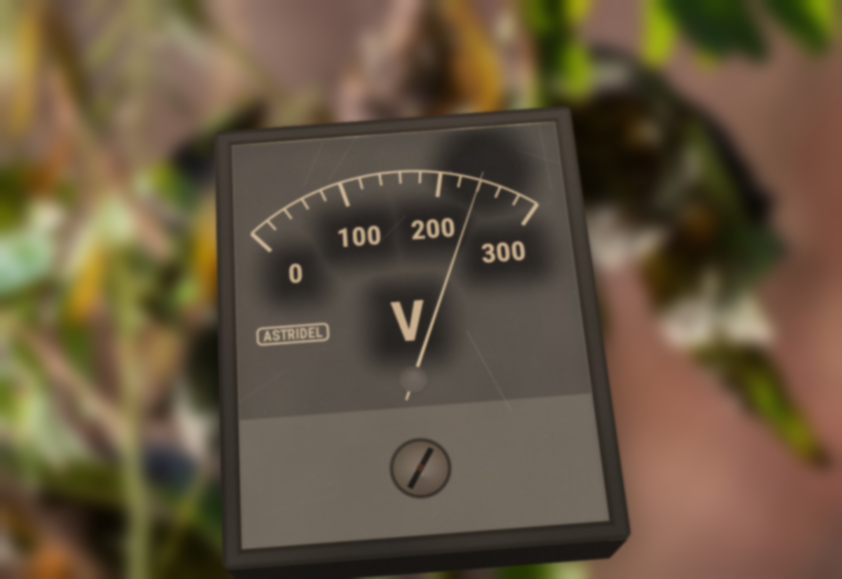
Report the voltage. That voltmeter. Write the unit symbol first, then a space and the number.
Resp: V 240
